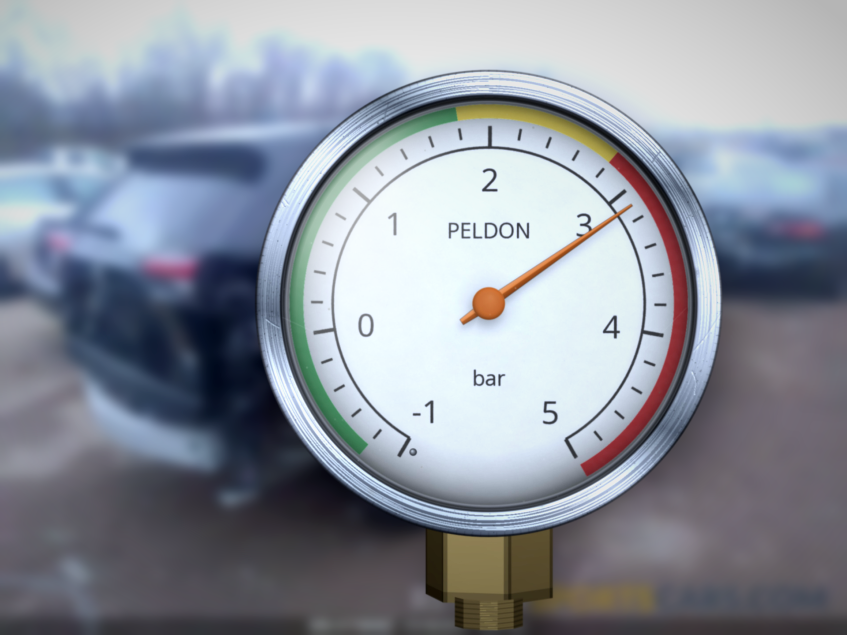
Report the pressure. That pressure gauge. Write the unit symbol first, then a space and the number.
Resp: bar 3.1
